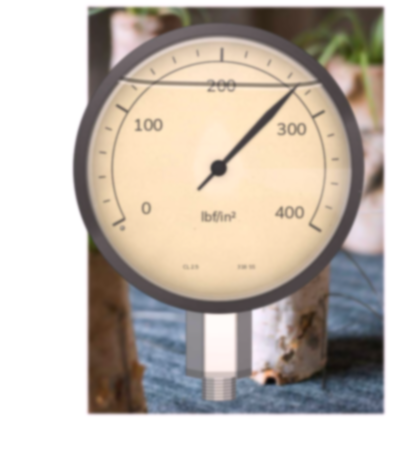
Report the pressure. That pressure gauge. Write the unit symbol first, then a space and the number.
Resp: psi 270
